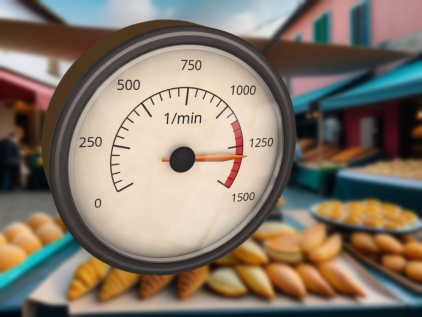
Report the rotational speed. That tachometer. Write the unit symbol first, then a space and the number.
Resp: rpm 1300
